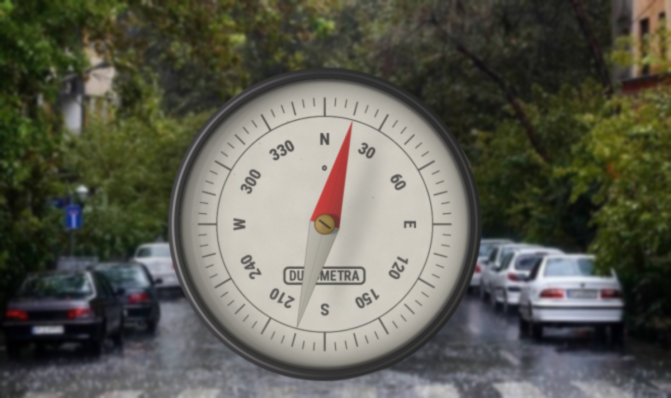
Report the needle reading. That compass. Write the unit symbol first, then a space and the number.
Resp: ° 15
